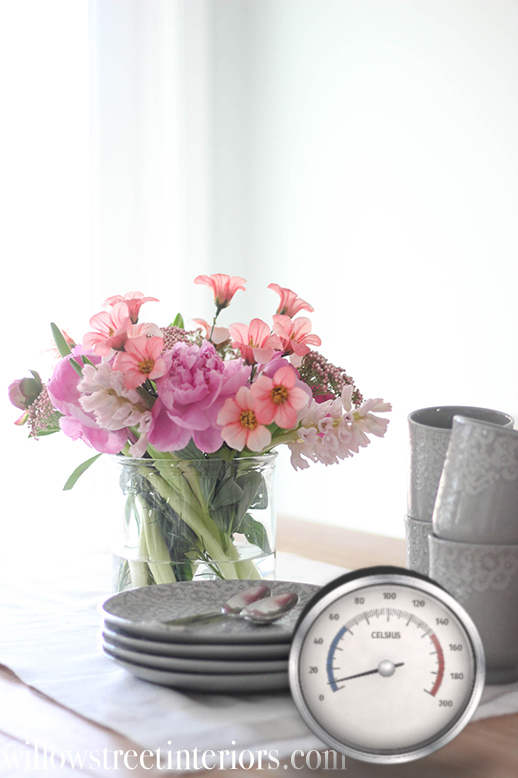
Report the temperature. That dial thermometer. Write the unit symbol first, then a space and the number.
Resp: °C 10
